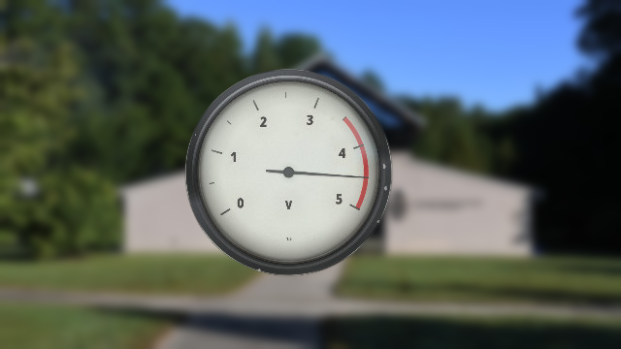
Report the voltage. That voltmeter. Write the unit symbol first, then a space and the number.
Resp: V 4.5
